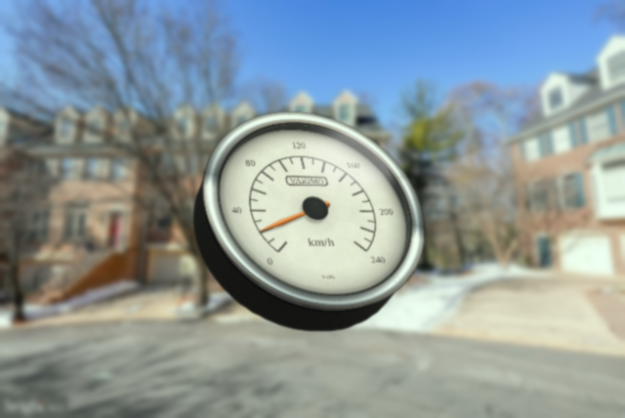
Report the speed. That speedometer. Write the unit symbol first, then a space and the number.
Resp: km/h 20
